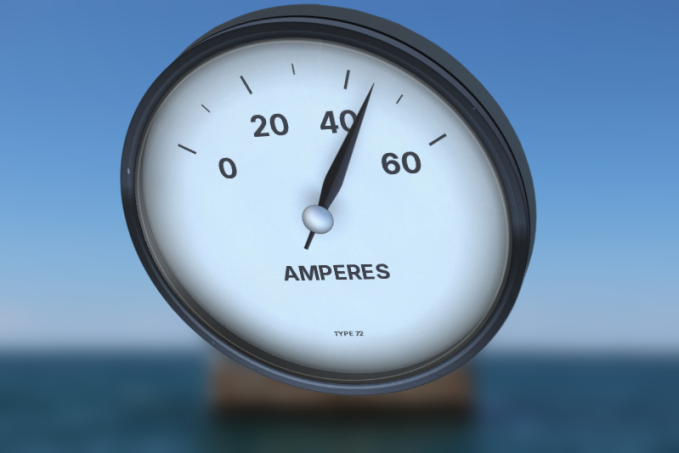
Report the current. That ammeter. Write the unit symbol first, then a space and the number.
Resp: A 45
